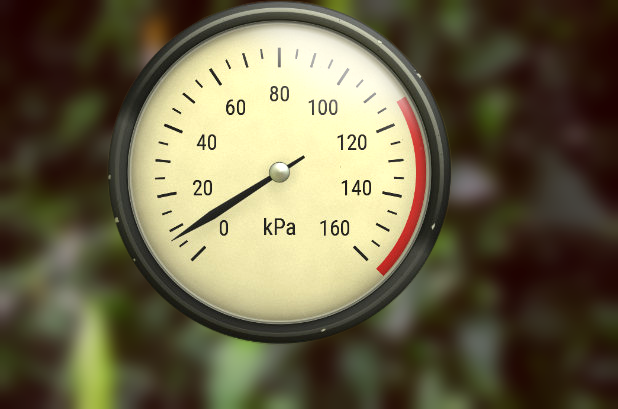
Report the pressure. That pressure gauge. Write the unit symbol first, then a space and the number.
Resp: kPa 7.5
